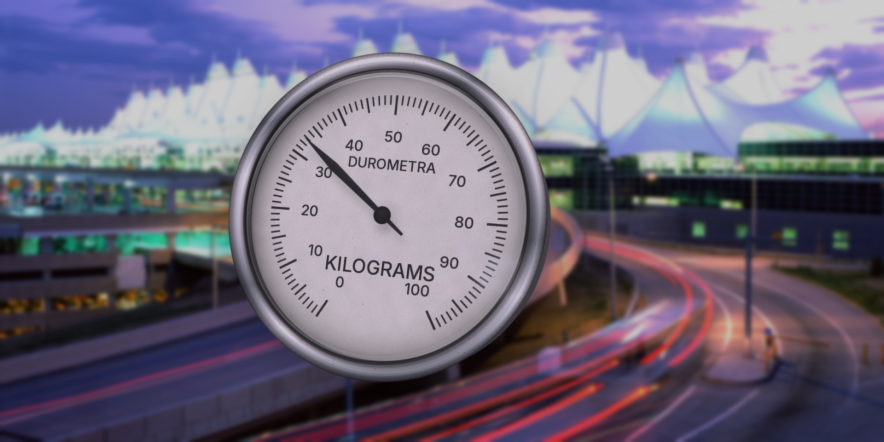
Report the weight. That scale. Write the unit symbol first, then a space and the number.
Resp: kg 33
